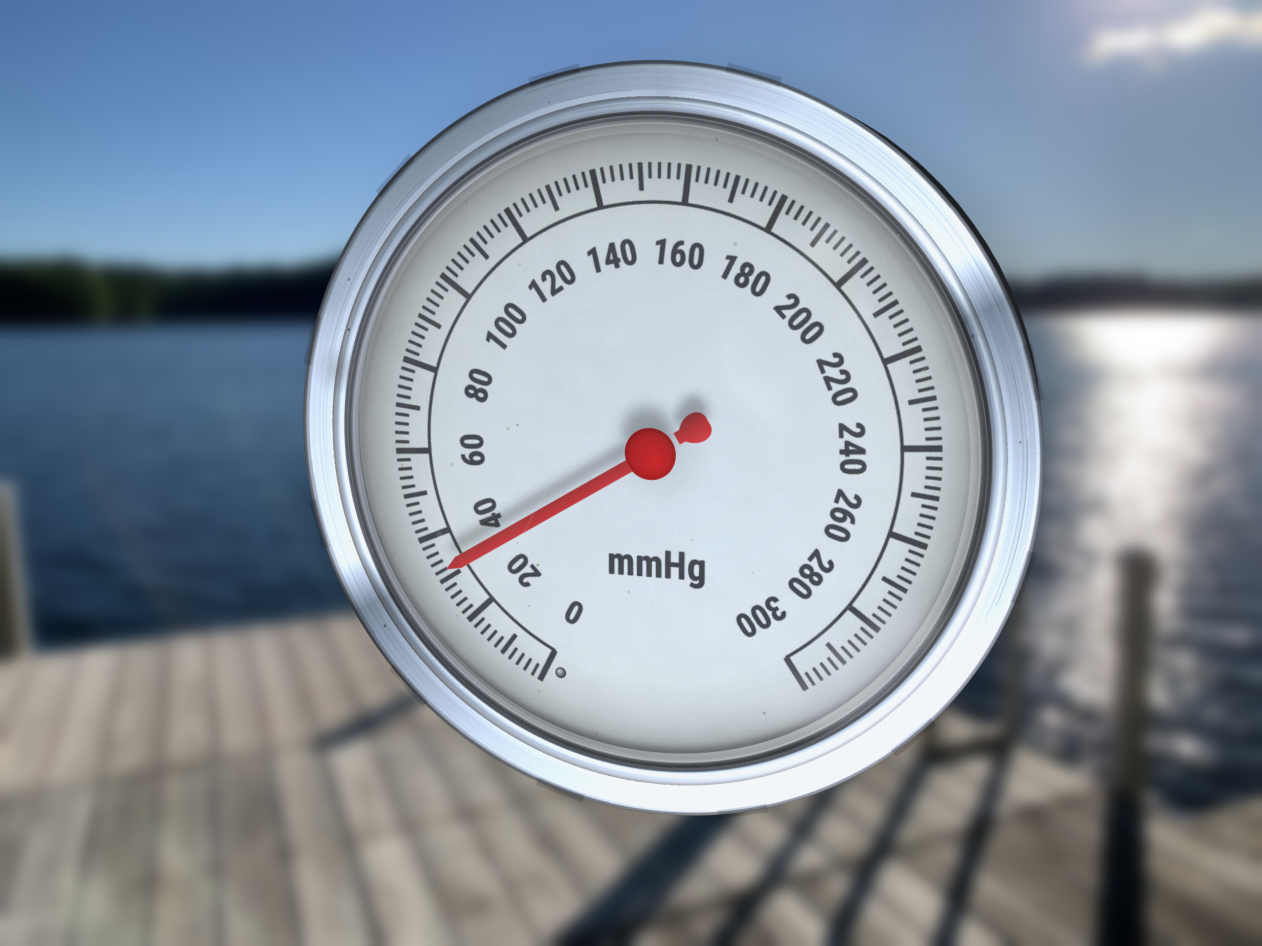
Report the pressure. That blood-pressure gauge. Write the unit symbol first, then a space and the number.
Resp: mmHg 32
